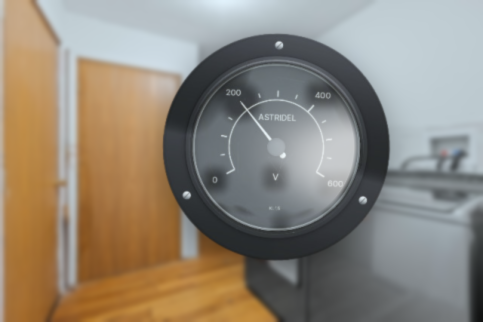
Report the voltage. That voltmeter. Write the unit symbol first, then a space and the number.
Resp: V 200
